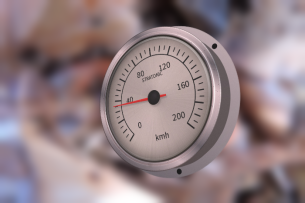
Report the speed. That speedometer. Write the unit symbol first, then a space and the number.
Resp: km/h 35
